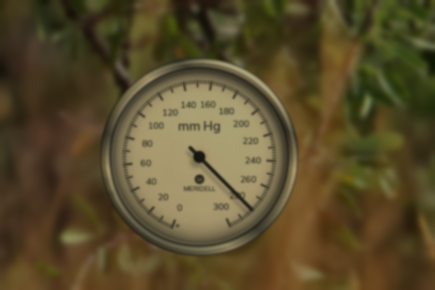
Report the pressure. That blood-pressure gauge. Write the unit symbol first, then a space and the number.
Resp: mmHg 280
